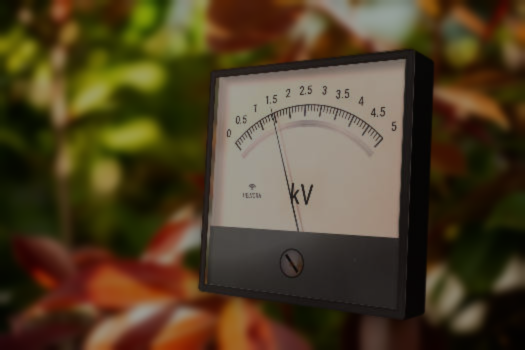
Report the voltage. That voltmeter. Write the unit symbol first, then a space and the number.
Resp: kV 1.5
